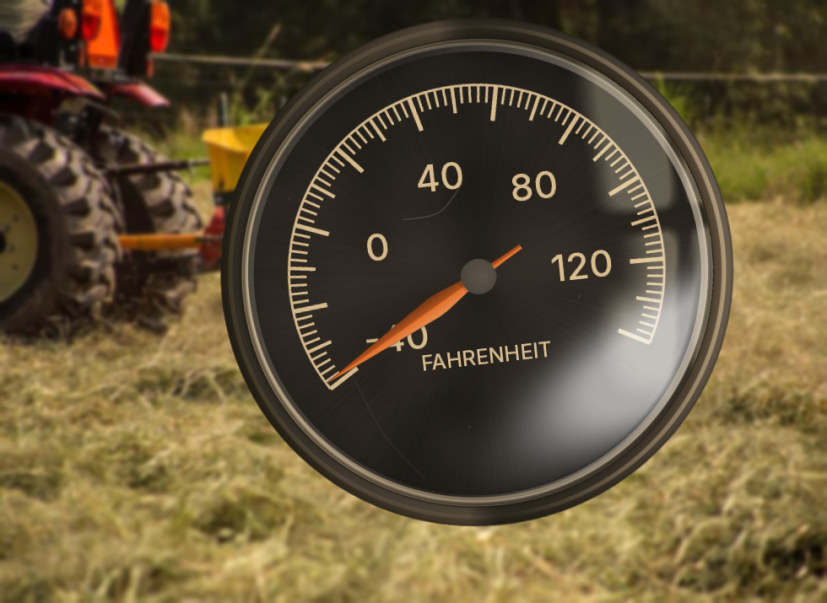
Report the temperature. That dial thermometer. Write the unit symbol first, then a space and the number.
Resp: °F -38
